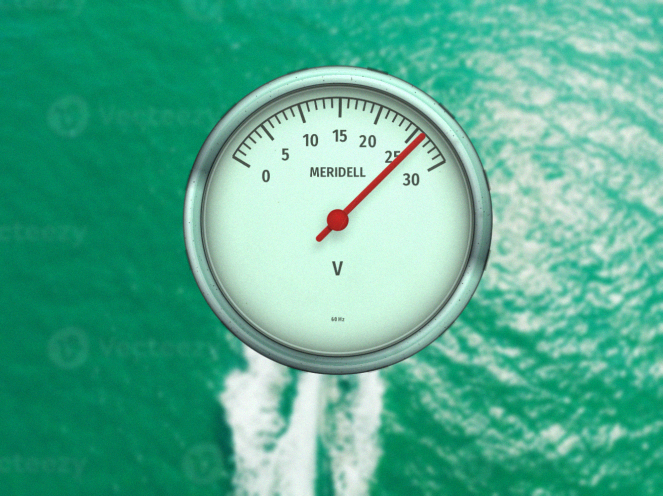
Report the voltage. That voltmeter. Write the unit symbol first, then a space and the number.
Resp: V 26
